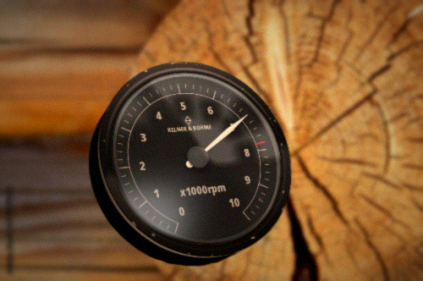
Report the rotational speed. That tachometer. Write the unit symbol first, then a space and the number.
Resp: rpm 7000
